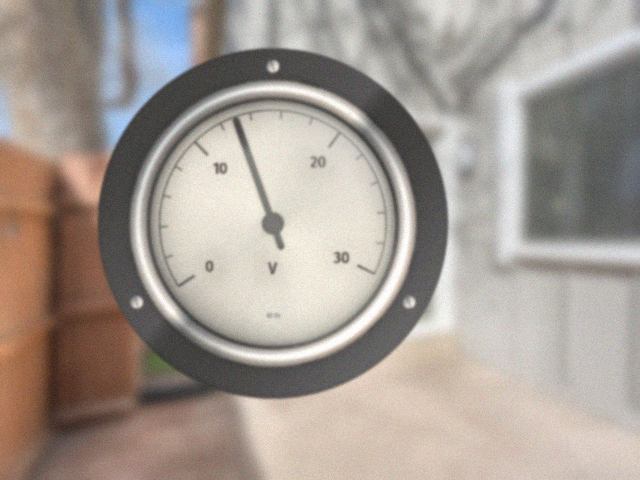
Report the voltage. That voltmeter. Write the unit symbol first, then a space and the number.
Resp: V 13
